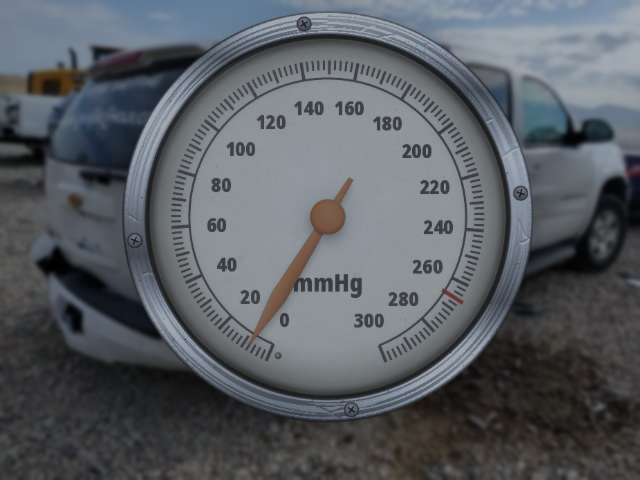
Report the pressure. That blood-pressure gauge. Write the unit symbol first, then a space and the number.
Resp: mmHg 8
